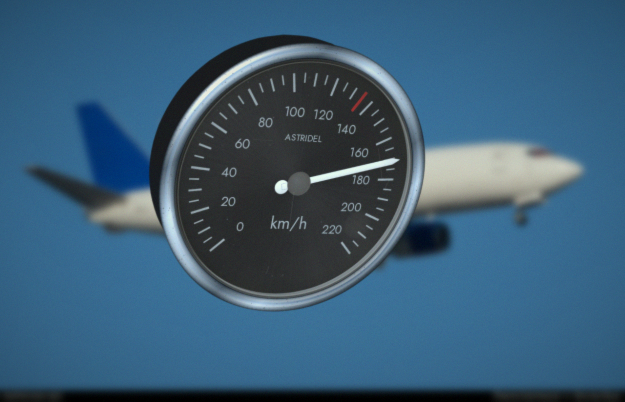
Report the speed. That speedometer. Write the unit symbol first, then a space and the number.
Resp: km/h 170
